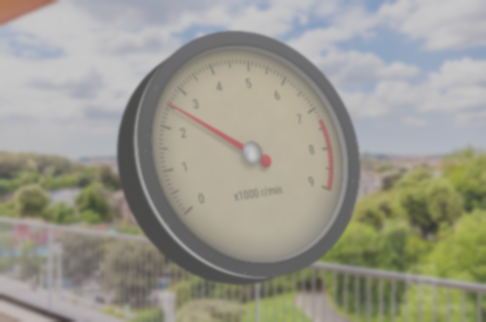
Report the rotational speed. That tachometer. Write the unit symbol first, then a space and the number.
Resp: rpm 2500
